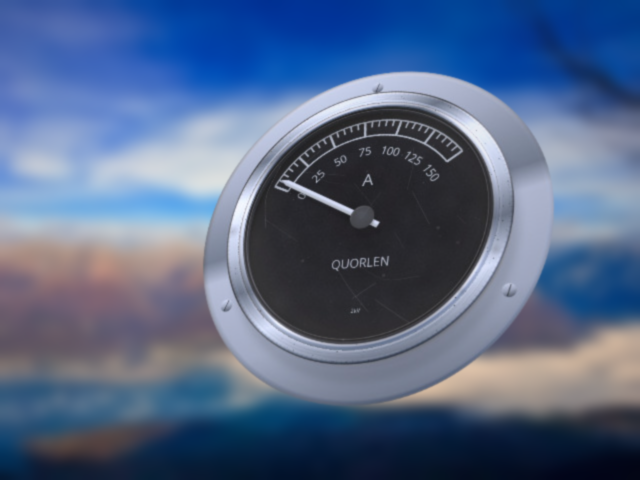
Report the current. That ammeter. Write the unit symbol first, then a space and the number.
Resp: A 5
